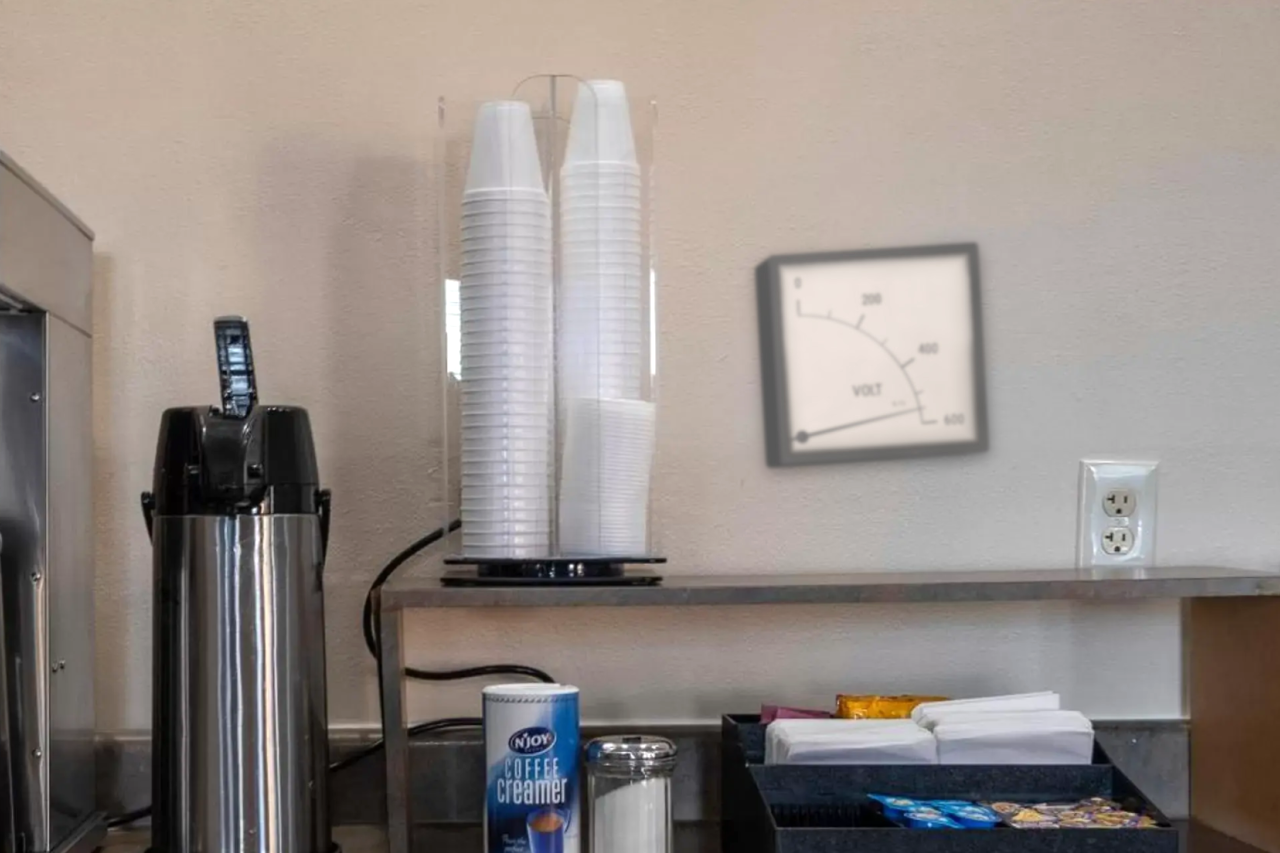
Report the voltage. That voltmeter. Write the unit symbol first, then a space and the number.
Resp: V 550
